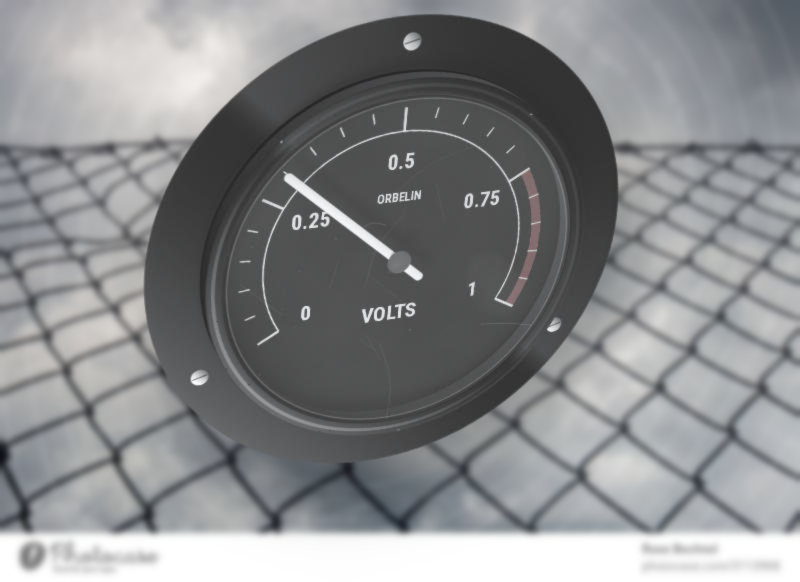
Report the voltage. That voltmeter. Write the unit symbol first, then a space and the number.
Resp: V 0.3
